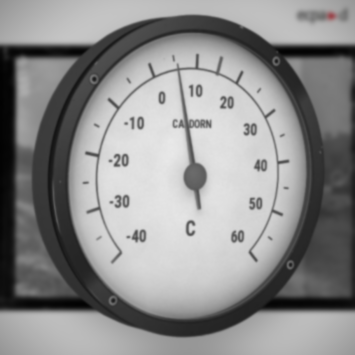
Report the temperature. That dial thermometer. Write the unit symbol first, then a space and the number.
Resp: °C 5
